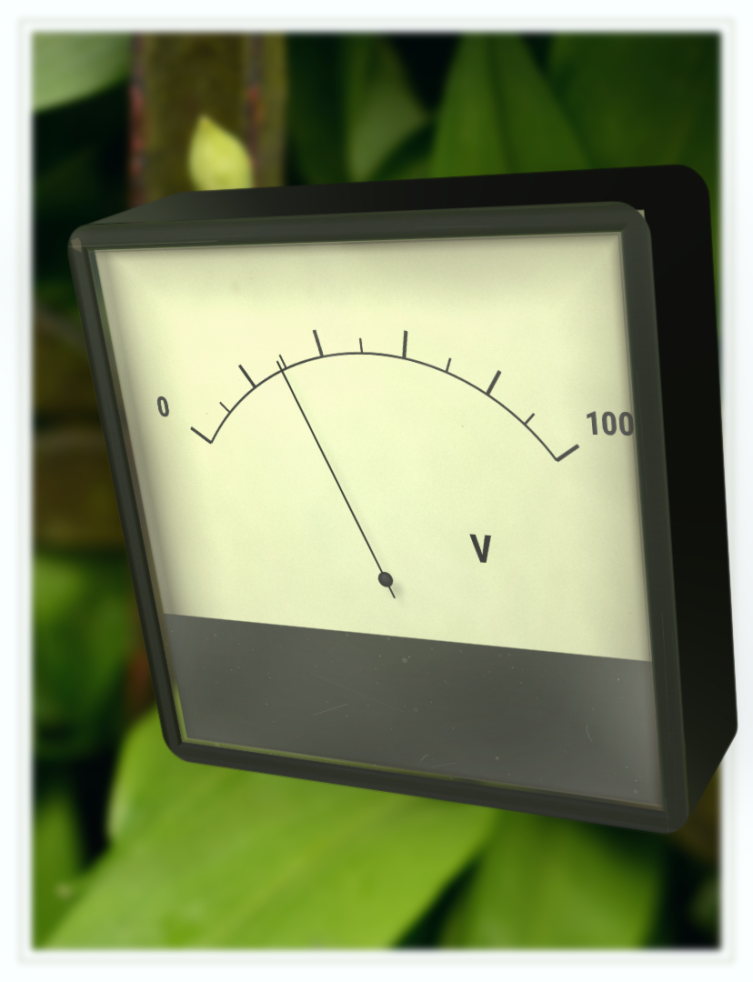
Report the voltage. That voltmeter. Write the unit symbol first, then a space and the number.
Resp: V 30
